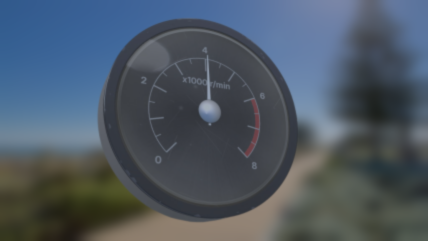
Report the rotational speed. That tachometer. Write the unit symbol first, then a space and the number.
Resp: rpm 4000
